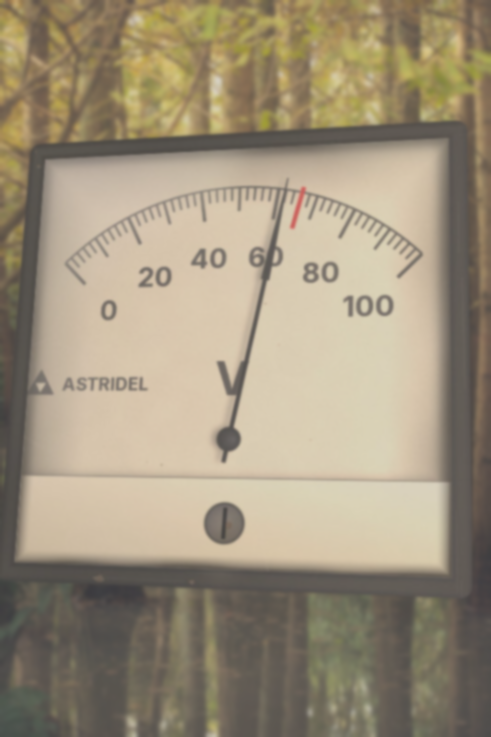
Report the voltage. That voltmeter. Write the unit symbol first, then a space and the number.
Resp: V 62
